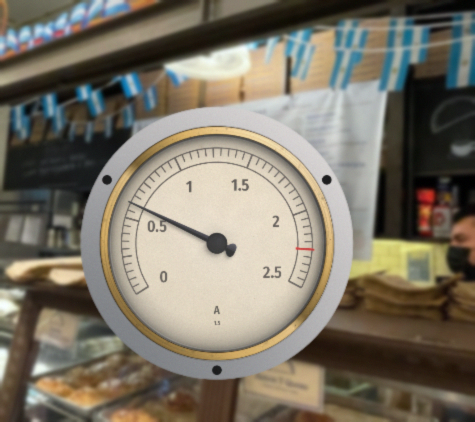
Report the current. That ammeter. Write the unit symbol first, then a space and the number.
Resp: A 0.6
